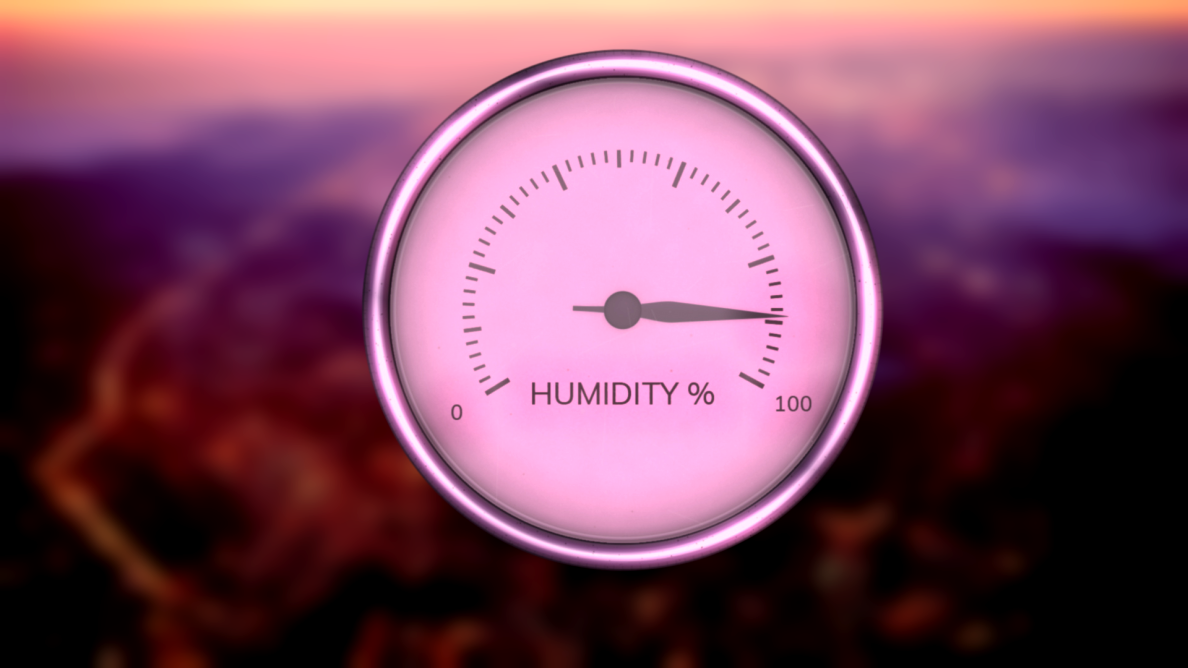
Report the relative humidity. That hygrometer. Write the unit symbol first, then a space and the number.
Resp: % 89
